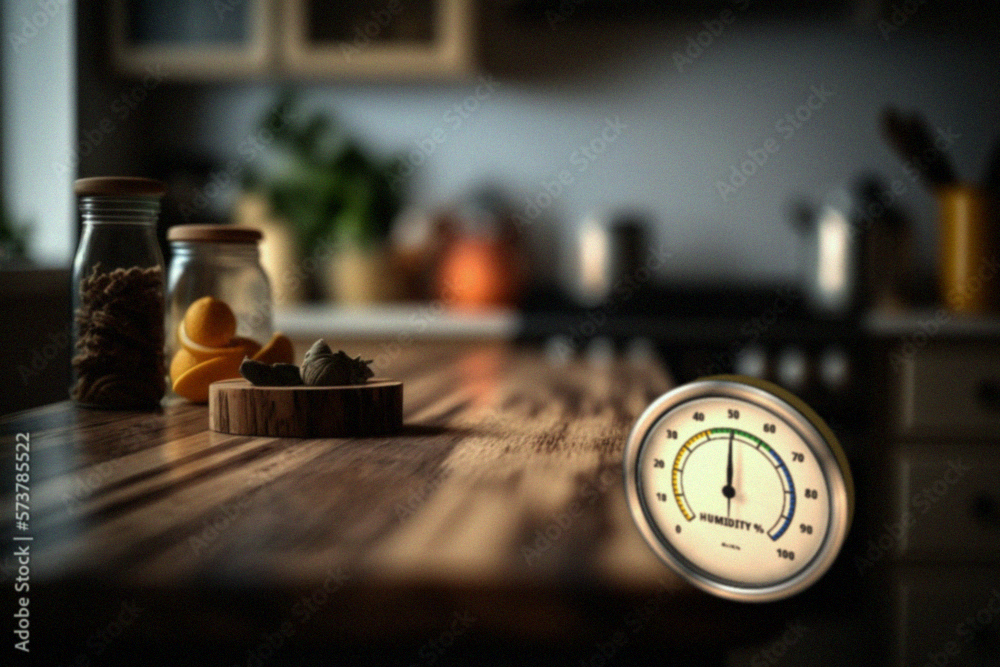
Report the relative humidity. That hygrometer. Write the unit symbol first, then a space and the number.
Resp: % 50
